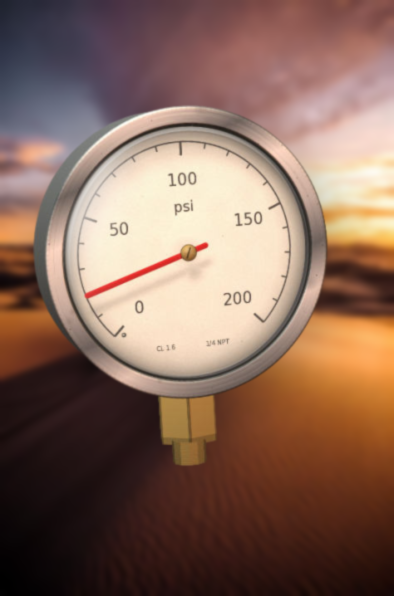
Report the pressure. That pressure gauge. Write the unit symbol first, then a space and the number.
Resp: psi 20
